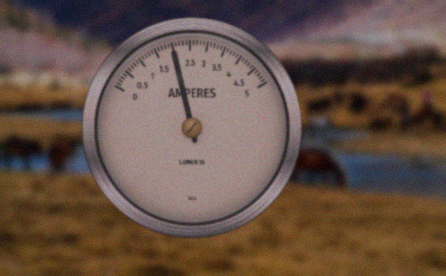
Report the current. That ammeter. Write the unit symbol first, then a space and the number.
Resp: A 2
